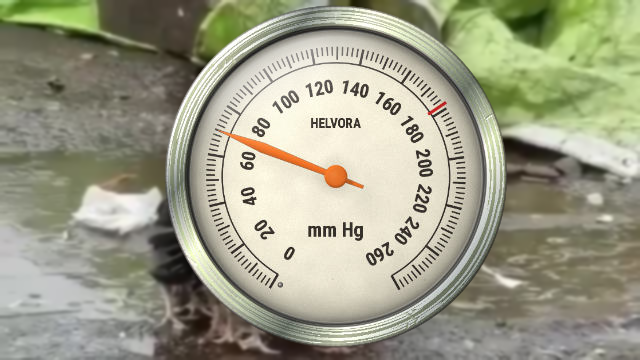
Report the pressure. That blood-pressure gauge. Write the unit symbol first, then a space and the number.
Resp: mmHg 70
